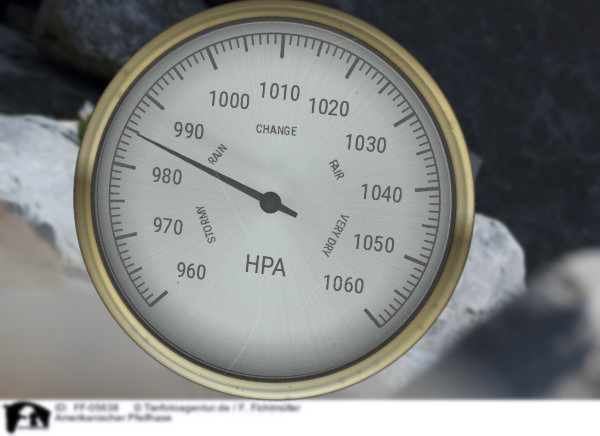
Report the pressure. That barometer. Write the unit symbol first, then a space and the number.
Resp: hPa 985
